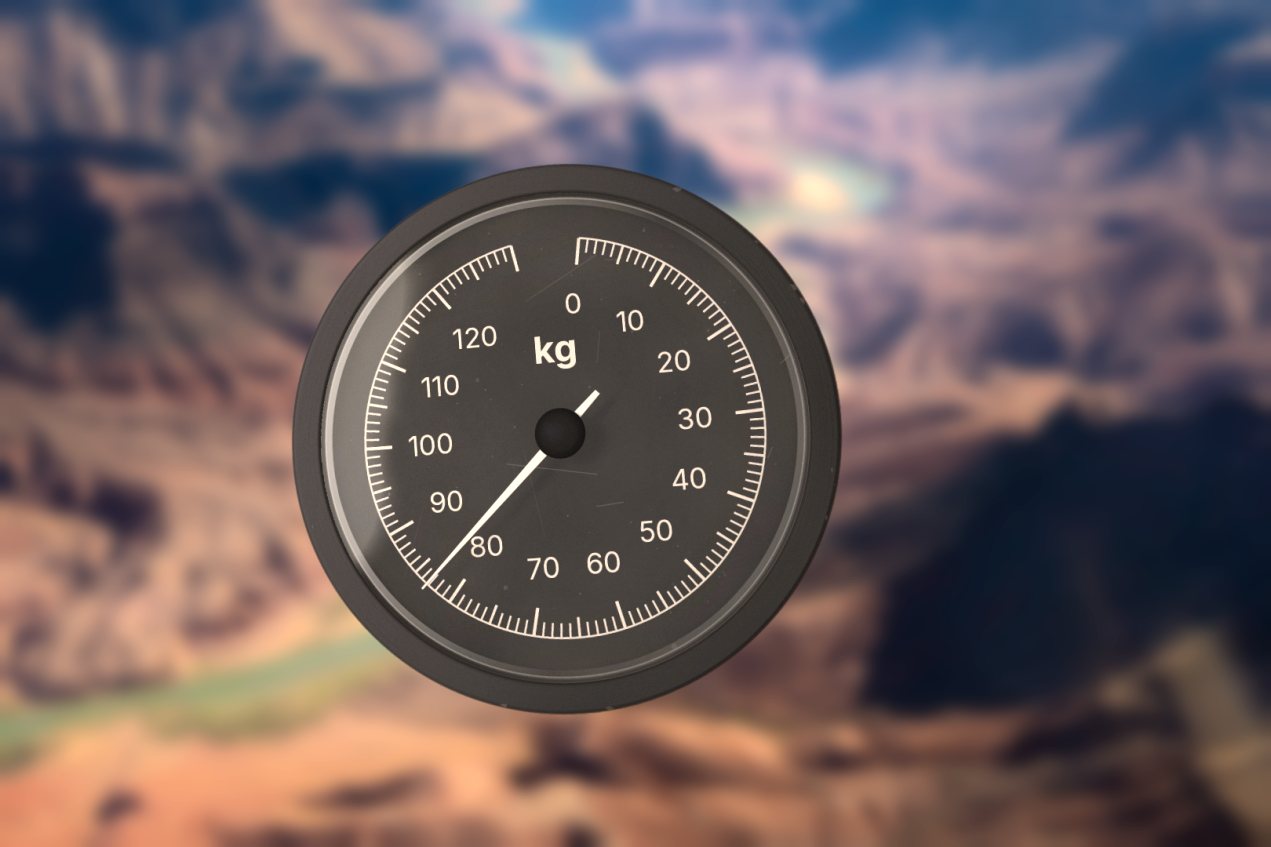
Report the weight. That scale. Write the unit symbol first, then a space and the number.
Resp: kg 83
